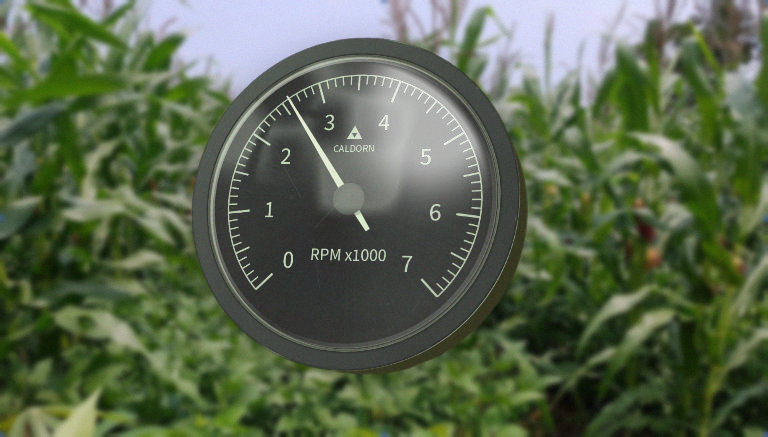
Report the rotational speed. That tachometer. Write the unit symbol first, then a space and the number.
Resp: rpm 2600
